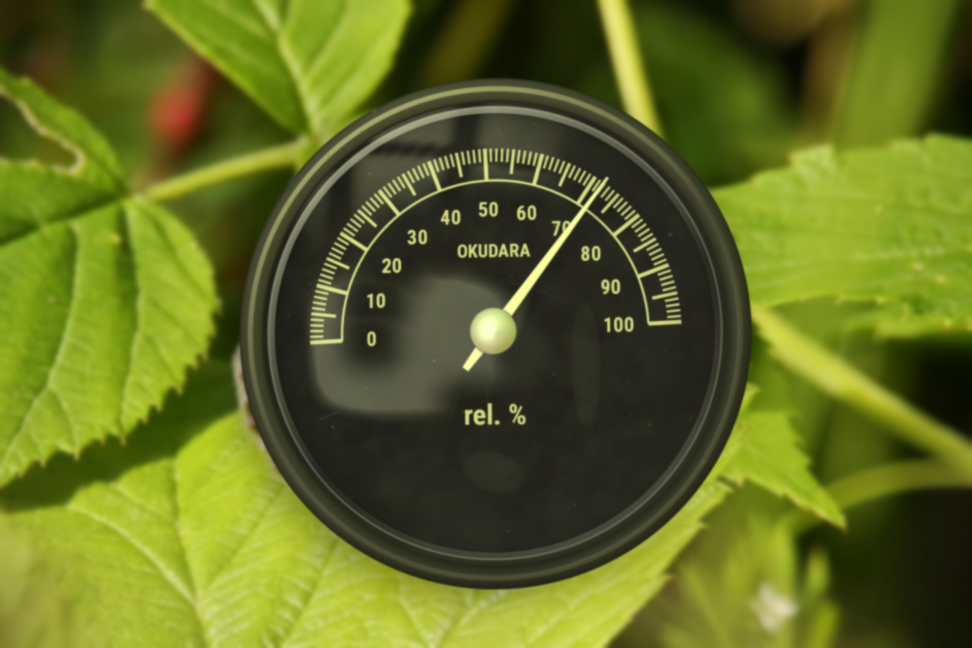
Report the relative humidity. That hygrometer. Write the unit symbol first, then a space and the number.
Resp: % 72
